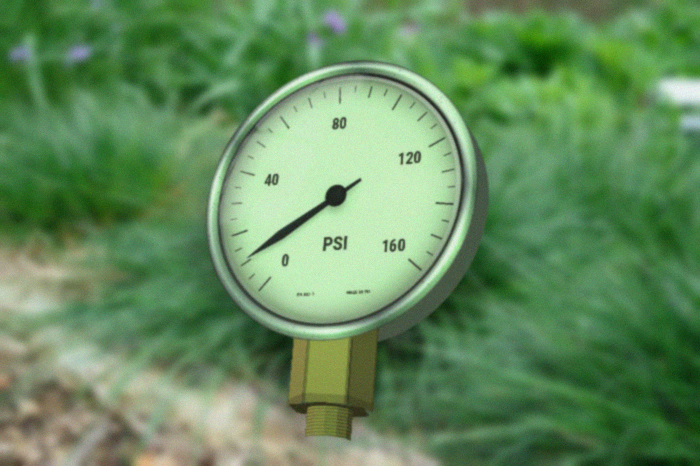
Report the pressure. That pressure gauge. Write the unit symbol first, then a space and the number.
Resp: psi 10
